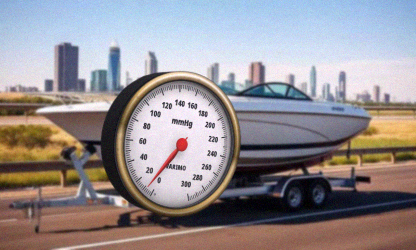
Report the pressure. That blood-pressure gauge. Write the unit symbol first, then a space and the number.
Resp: mmHg 10
